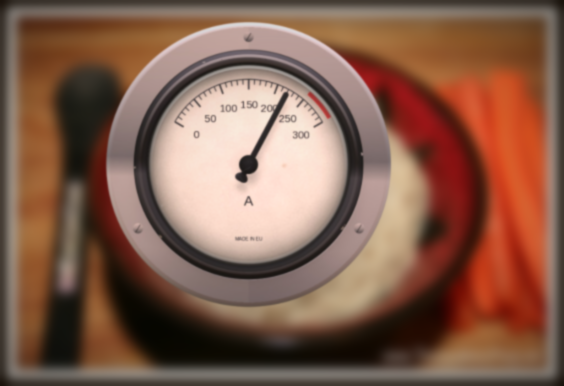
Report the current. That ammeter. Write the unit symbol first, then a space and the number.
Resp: A 220
